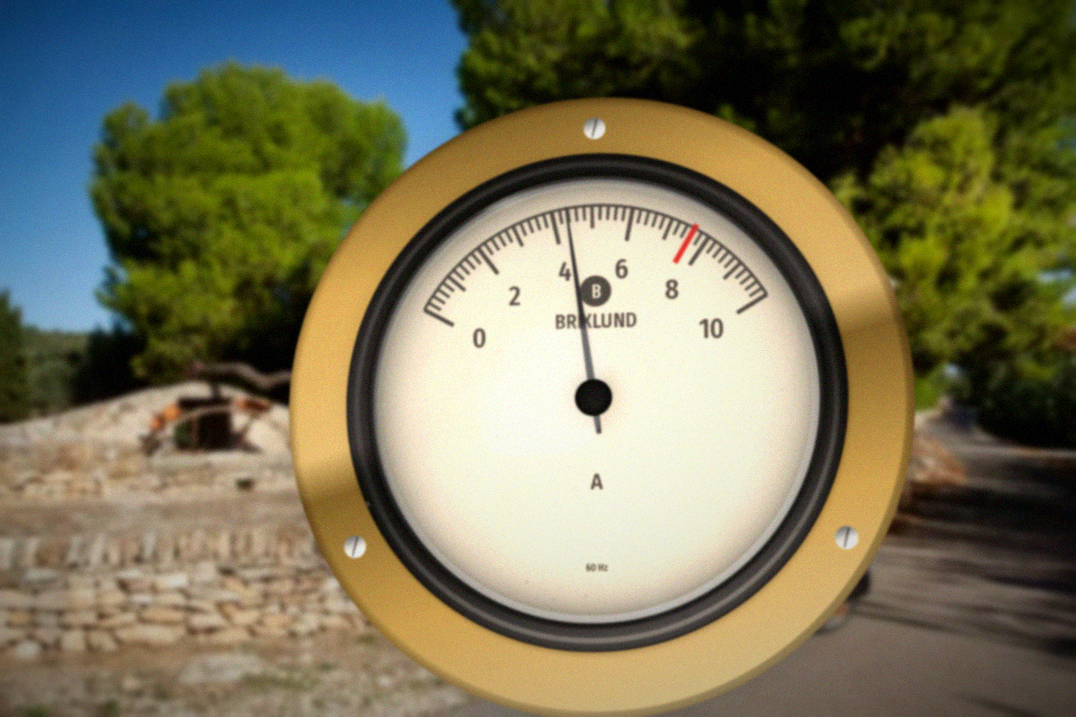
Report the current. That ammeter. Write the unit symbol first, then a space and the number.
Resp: A 4.4
